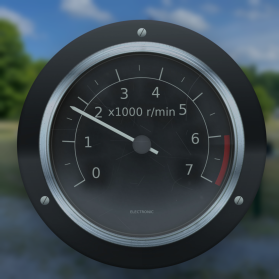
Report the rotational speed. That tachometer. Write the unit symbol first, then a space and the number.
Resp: rpm 1750
